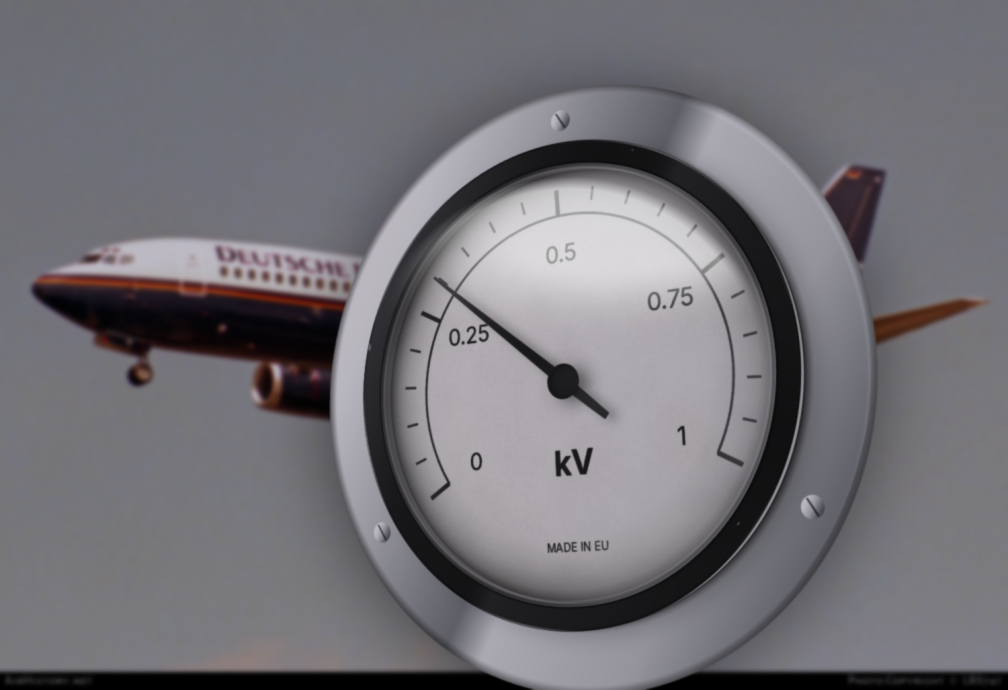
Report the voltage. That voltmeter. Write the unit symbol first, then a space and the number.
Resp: kV 0.3
